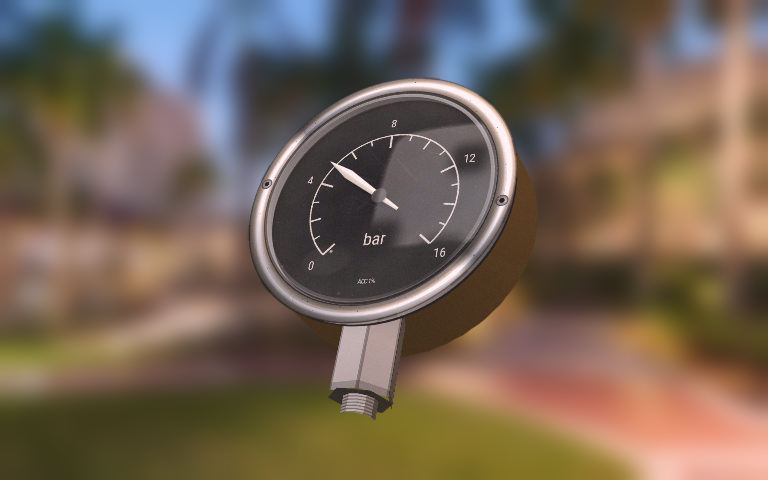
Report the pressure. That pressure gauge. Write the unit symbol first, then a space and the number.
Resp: bar 5
